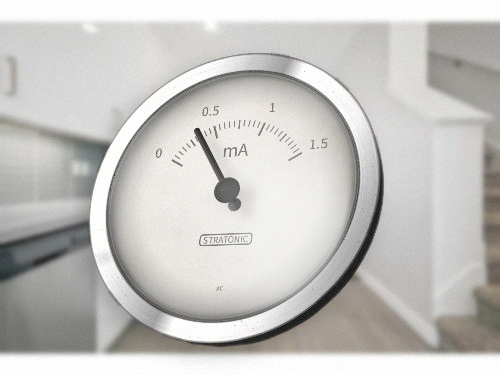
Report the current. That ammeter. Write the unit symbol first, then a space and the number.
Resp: mA 0.35
